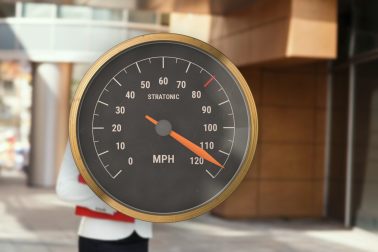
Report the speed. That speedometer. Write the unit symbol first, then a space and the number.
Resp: mph 115
